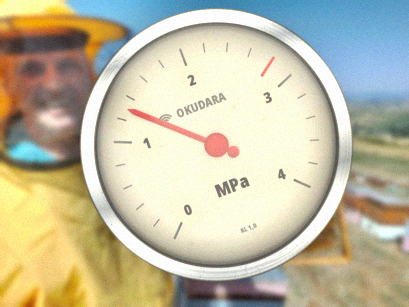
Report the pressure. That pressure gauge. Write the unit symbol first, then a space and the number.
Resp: MPa 1.3
